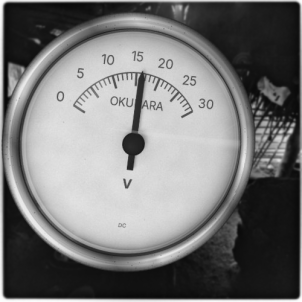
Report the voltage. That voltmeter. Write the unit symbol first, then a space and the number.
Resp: V 16
